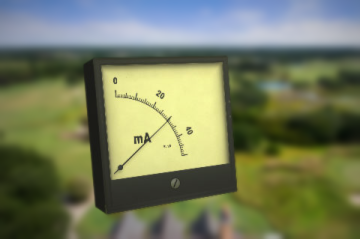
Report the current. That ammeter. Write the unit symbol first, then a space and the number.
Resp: mA 30
